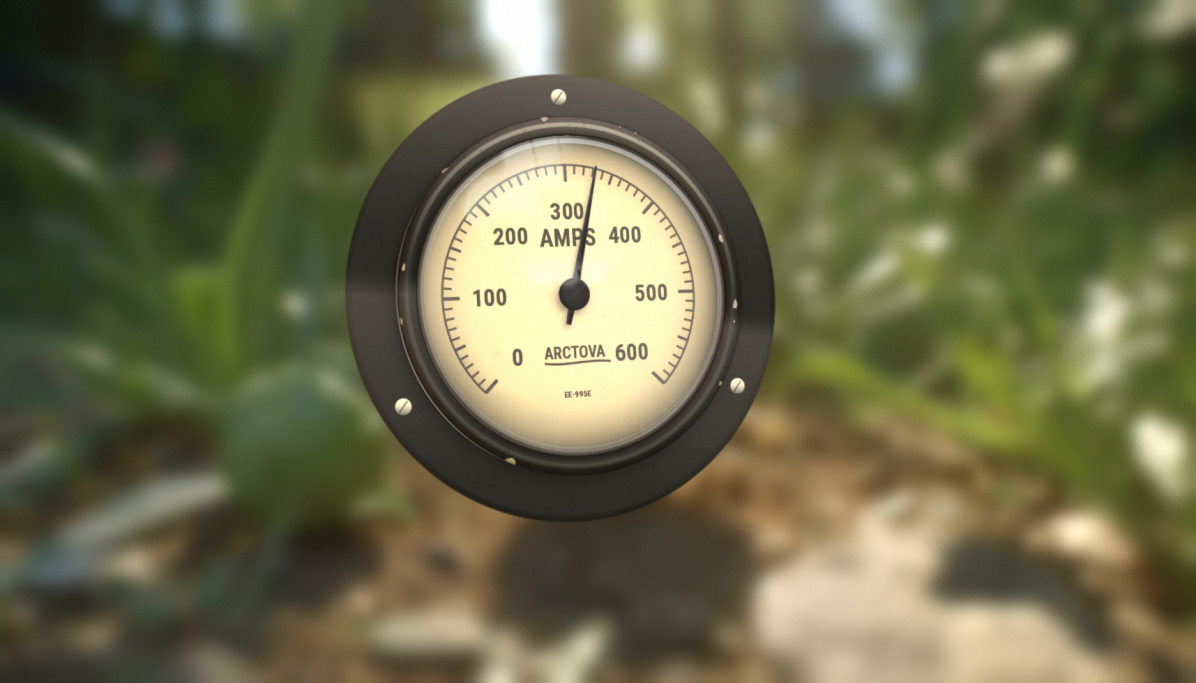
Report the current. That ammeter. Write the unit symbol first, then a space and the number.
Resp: A 330
